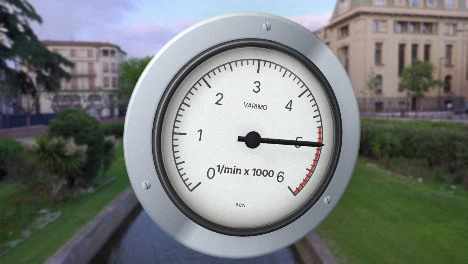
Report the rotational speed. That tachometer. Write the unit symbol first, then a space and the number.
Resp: rpm 5000
